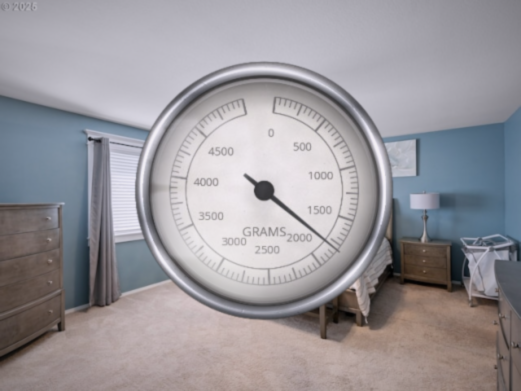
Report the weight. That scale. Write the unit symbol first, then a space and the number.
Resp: g 1800
